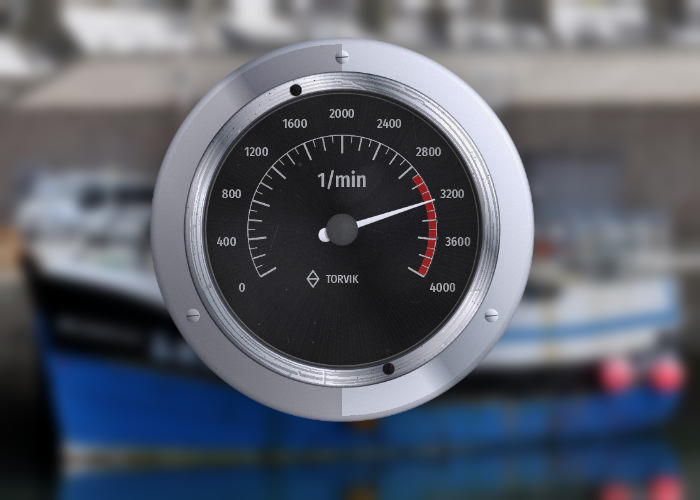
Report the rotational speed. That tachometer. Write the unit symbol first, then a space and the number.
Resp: rpm 3200
